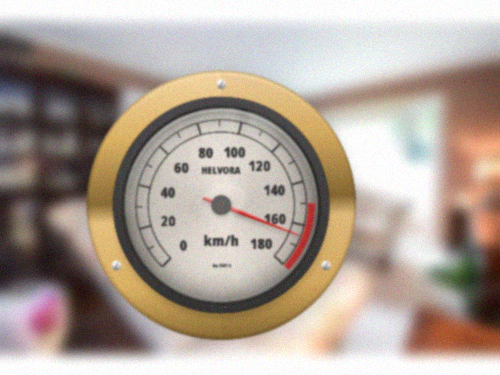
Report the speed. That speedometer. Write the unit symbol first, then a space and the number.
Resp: km/h 165
